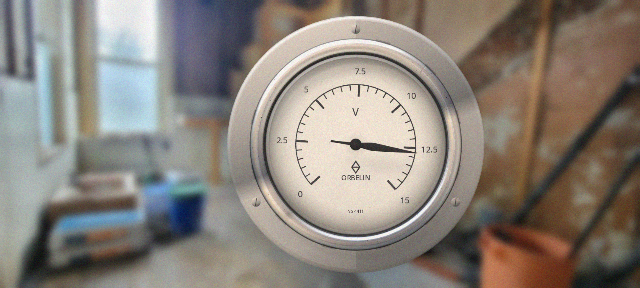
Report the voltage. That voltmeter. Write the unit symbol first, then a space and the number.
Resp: V 12.75
